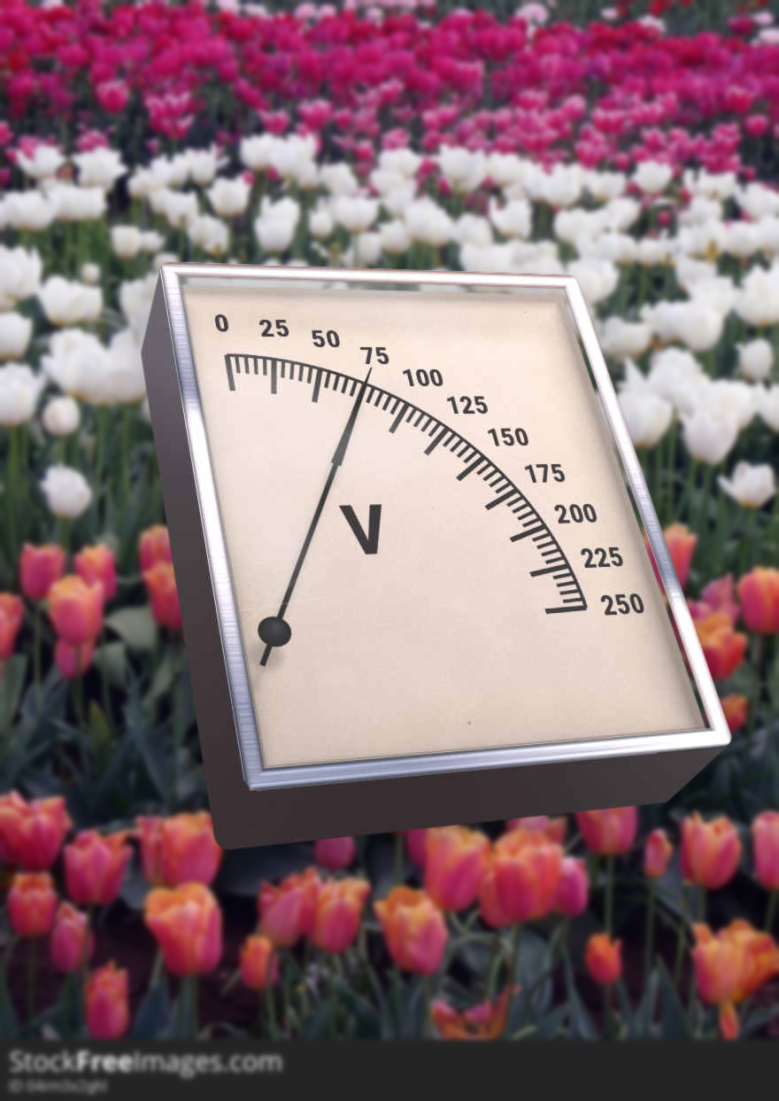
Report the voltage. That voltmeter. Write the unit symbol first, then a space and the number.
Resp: V 75
